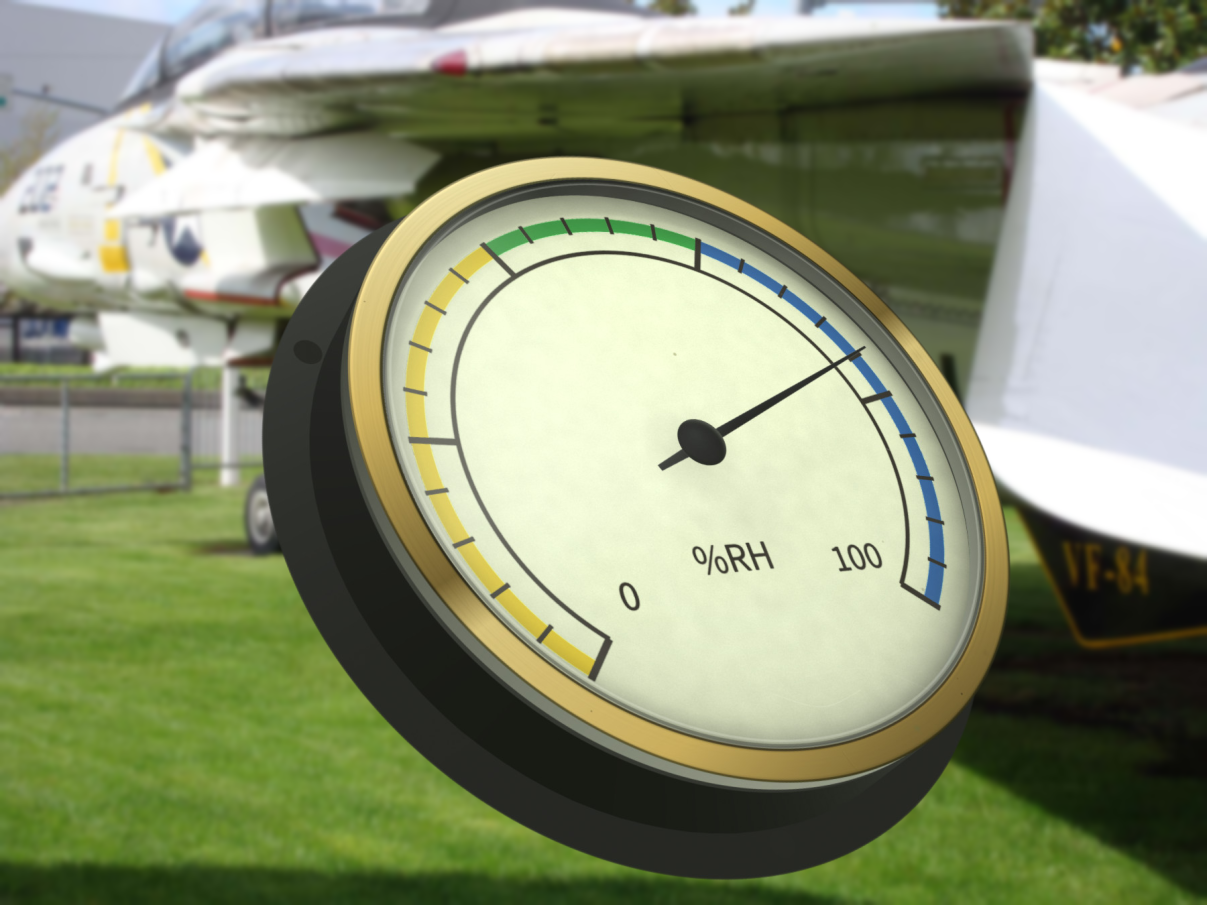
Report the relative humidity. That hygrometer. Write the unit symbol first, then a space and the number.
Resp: % 76
